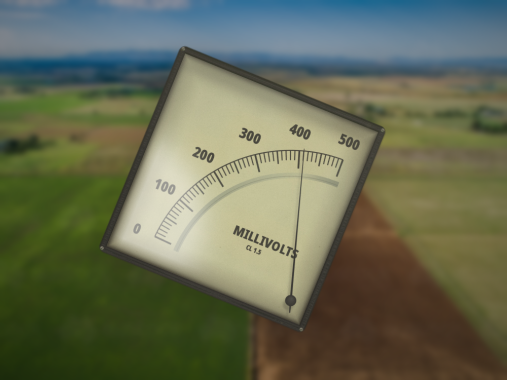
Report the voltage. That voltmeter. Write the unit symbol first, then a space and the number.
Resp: mV 410
